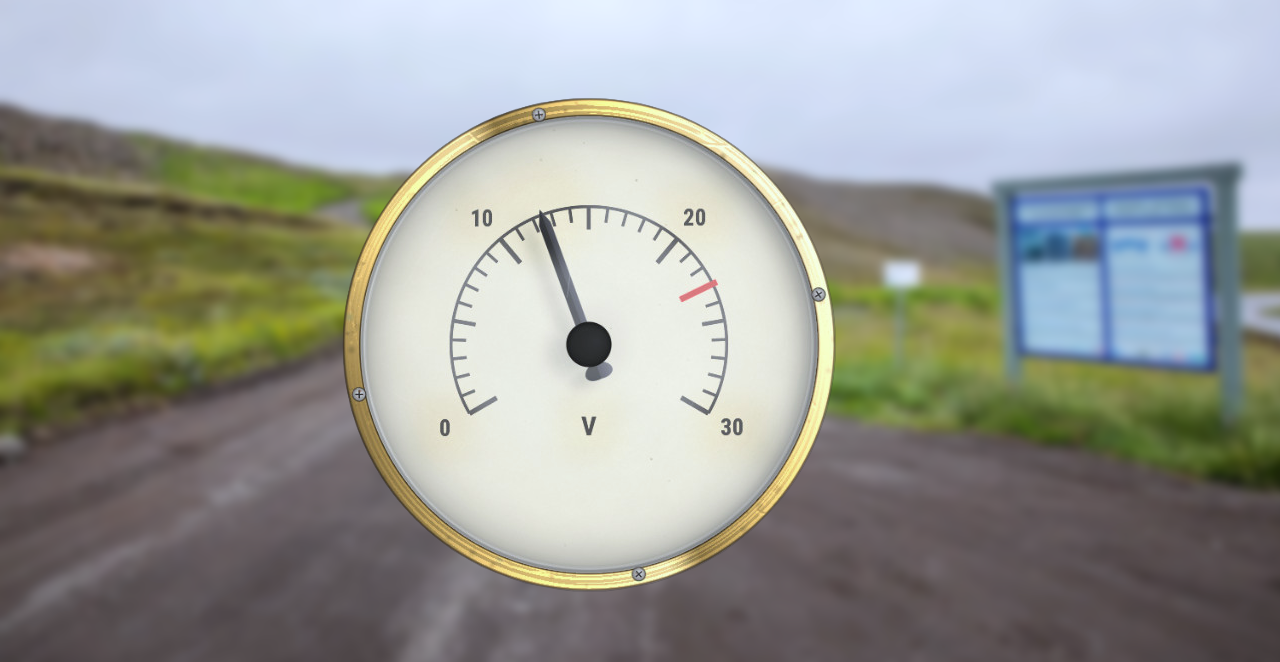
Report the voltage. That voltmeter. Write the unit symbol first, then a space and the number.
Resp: V 12.5
